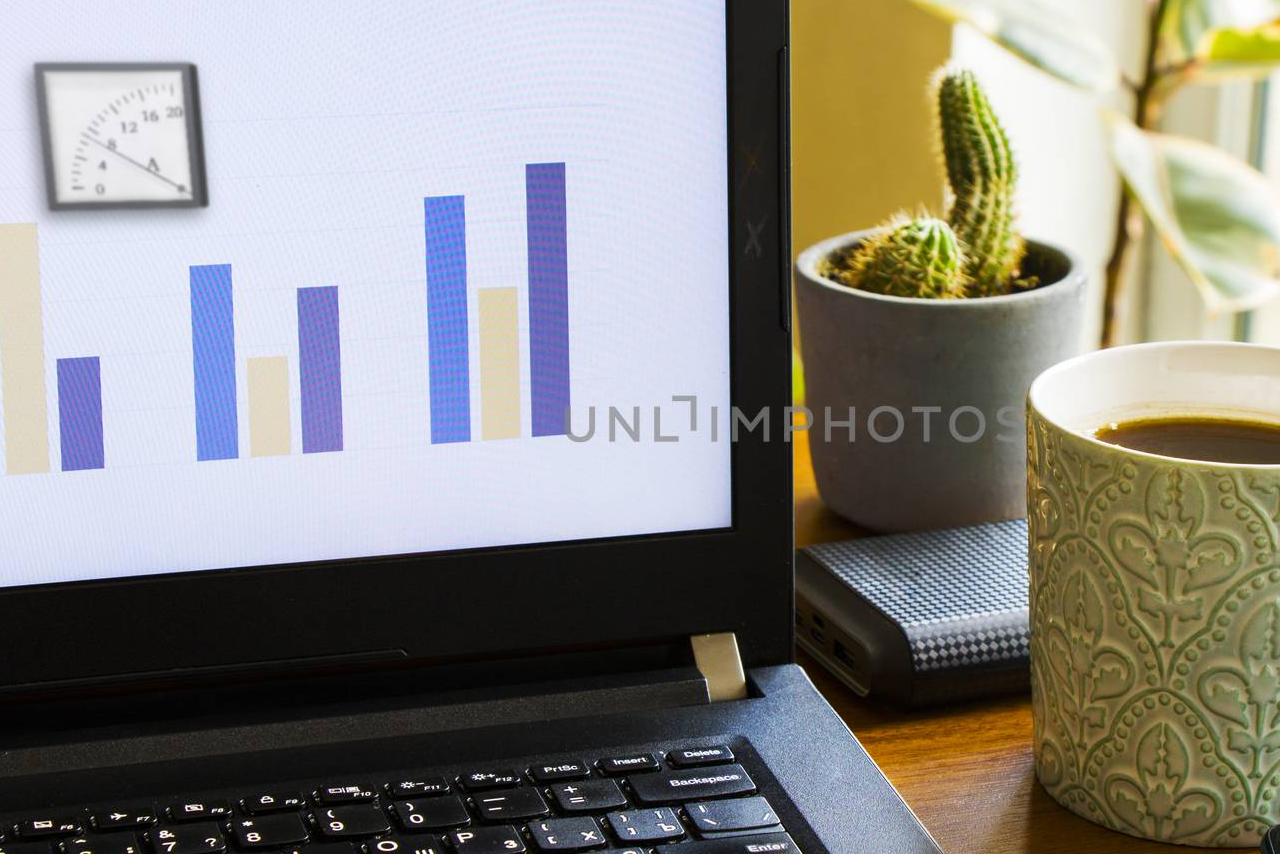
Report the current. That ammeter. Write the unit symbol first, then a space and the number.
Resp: A 7
